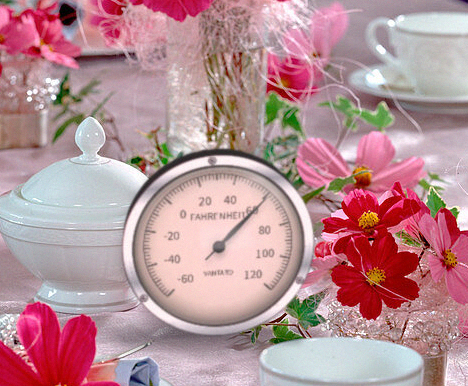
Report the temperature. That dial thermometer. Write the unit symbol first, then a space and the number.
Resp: °F 60
